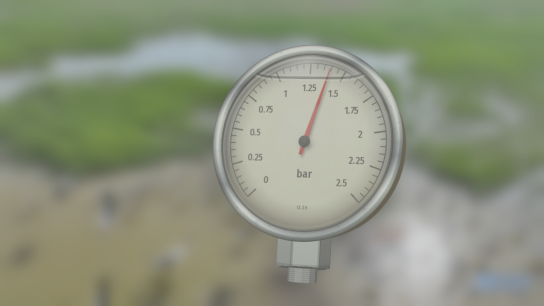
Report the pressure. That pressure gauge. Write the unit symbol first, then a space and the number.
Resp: bar 1.4
